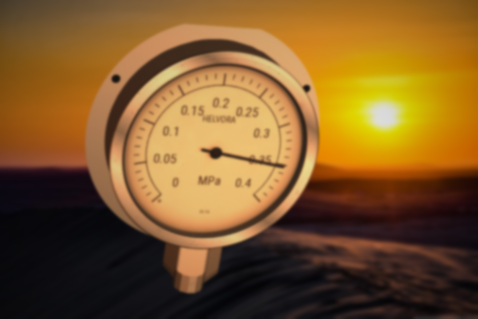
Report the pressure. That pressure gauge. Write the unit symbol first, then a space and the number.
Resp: MPa 0.35
